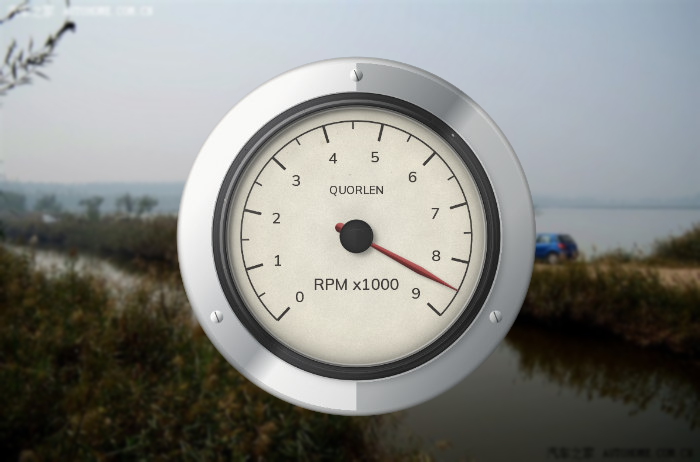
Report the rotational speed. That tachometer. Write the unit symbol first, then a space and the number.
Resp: rpm 8500
